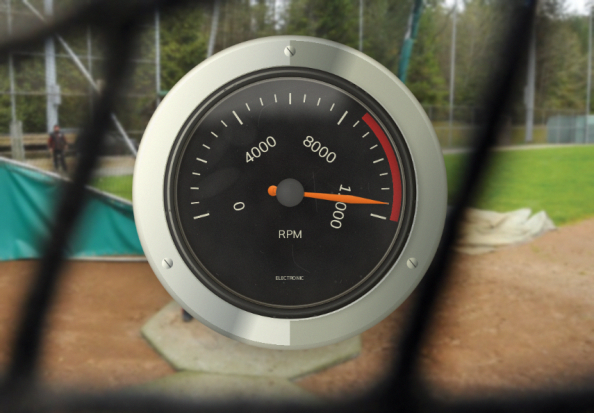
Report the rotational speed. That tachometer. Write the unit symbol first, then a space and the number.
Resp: rpm 11500
